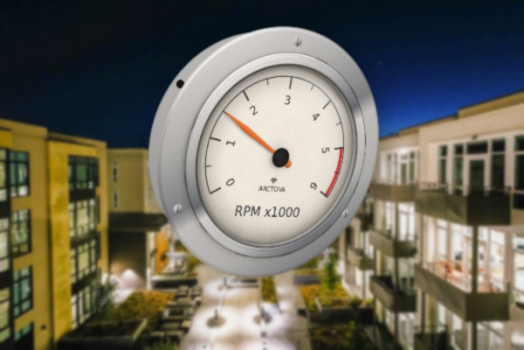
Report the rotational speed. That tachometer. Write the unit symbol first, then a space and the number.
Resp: rpm 1500
